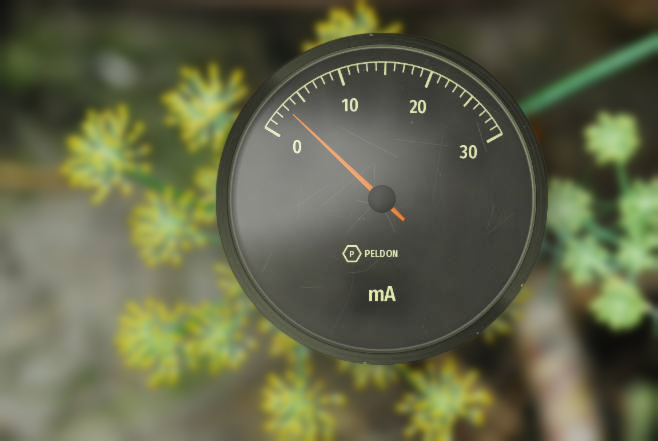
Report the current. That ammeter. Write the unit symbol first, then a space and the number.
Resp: mA 3
